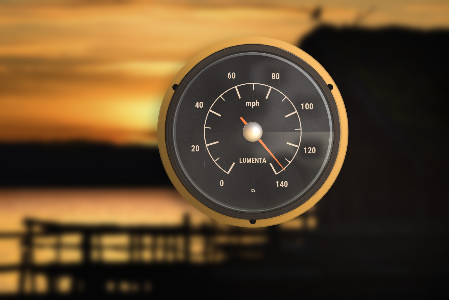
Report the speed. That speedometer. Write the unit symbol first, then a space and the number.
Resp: mph 135
